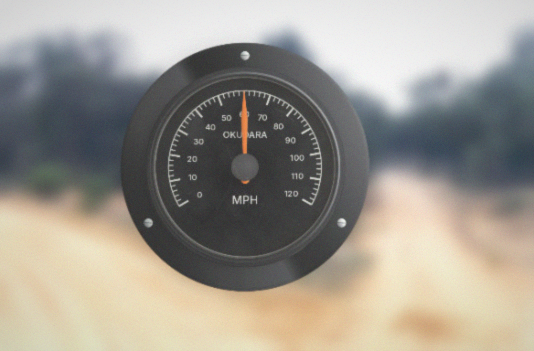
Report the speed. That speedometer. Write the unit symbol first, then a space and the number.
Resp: mph 60
